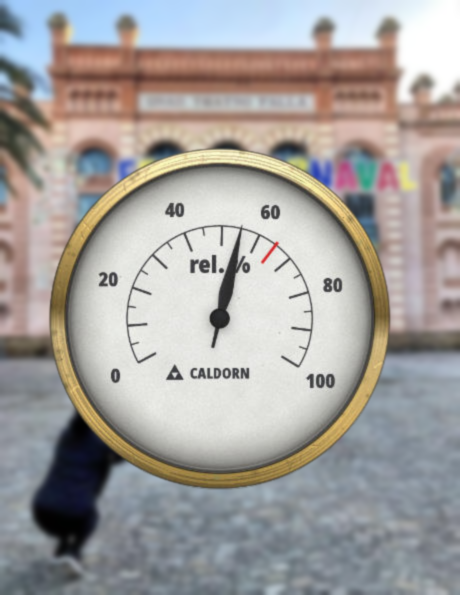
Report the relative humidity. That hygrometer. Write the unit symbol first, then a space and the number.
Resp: % 55
